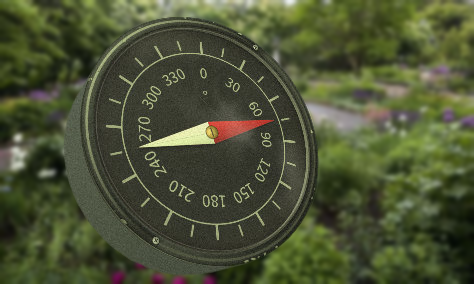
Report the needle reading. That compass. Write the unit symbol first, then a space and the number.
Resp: ° 75
